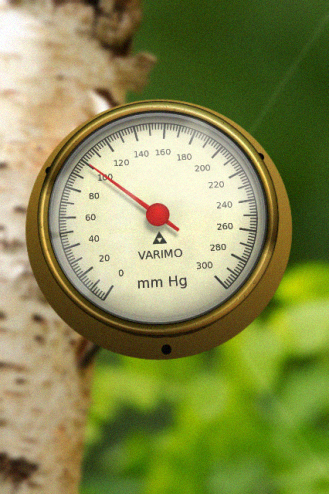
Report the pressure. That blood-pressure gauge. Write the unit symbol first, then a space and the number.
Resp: mmHg 100
